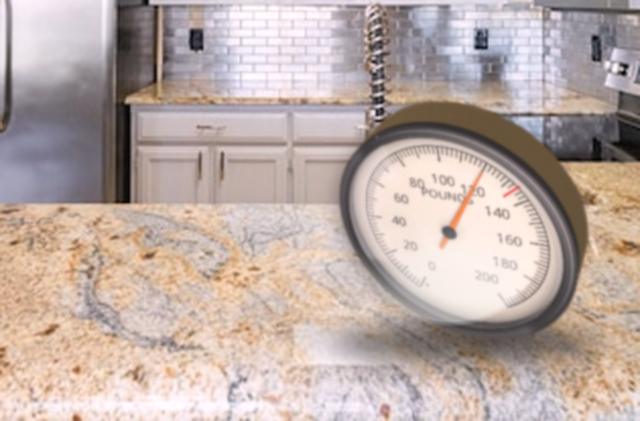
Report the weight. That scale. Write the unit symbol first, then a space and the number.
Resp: lb 120
